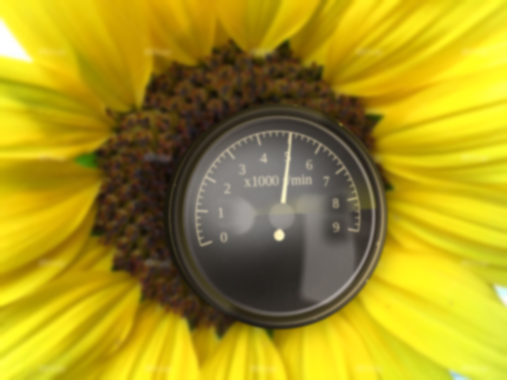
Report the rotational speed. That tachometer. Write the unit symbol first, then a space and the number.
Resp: rpm 5000
